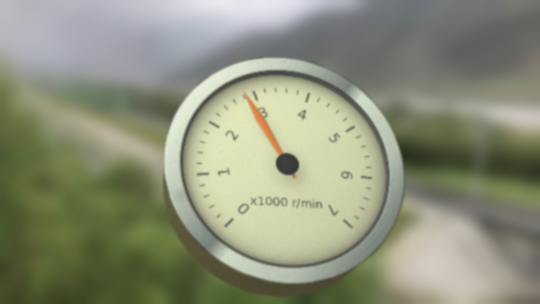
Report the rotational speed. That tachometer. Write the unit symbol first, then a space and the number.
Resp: rpm 2800
